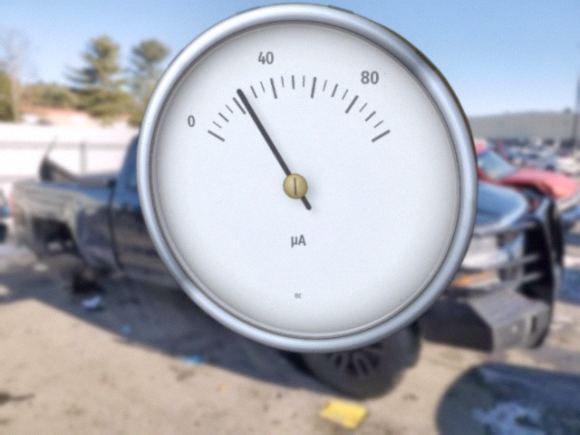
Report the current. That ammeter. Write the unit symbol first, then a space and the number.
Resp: µA 25
